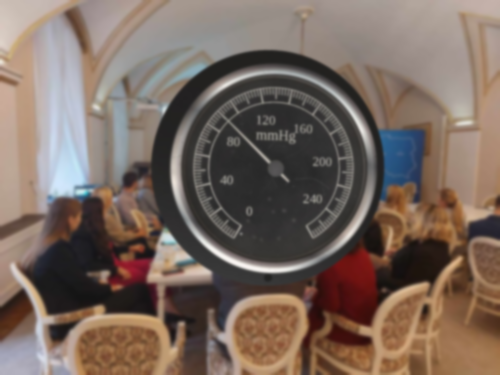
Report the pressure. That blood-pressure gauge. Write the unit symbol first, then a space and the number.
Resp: mmHg 90
